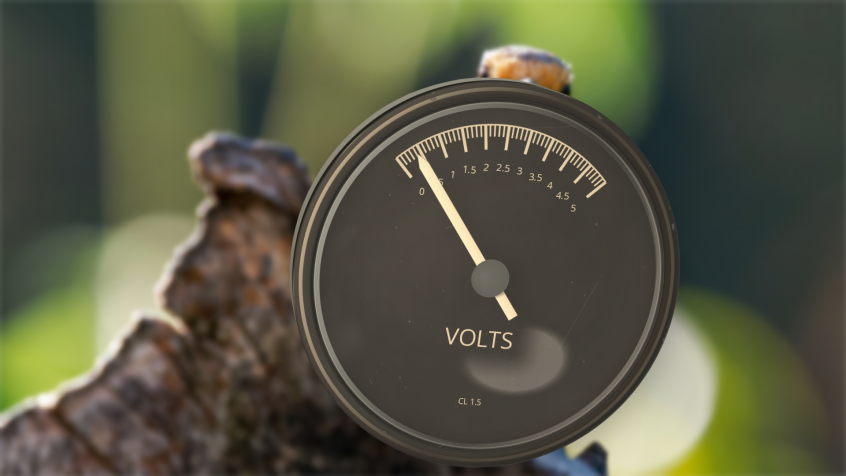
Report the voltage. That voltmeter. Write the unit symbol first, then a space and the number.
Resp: V 0.4
